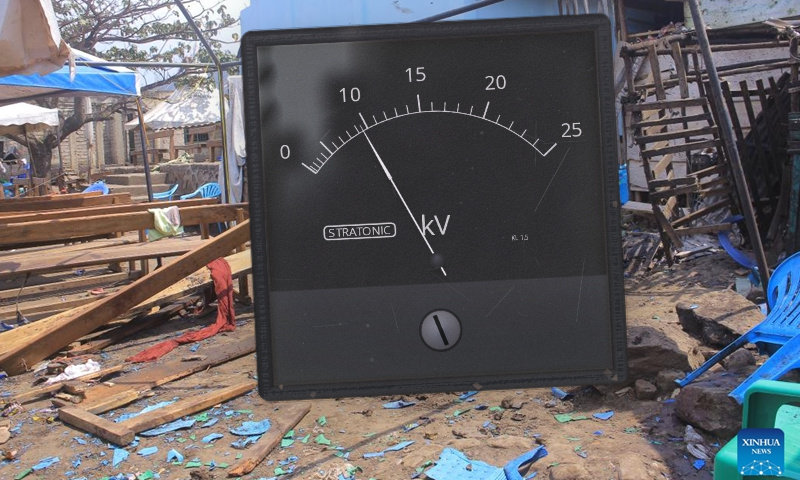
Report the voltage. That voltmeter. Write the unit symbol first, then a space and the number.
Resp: kV 9.5
